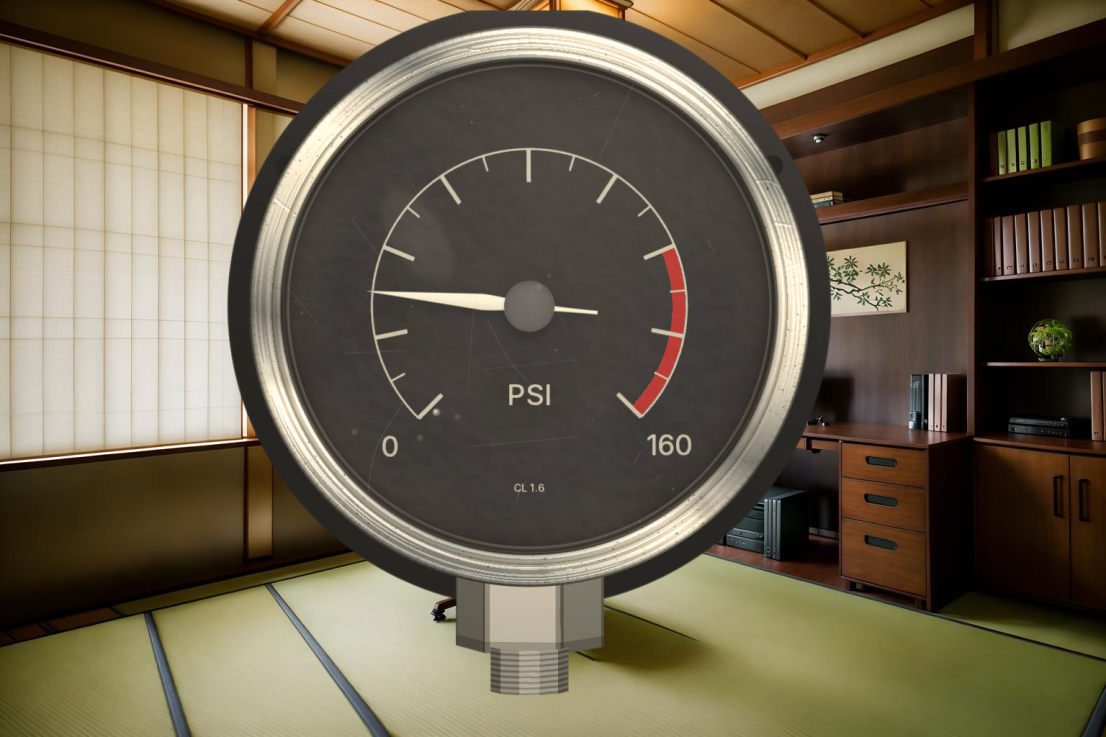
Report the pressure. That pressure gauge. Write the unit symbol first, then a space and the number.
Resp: psi 30
